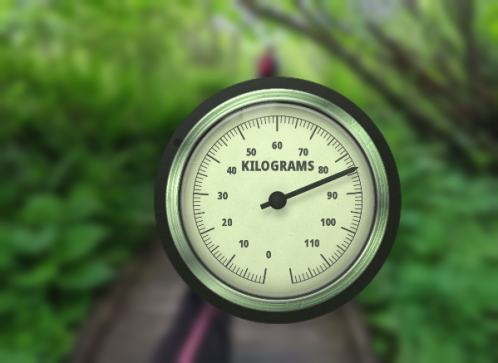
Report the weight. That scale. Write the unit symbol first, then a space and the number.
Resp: kg 84
